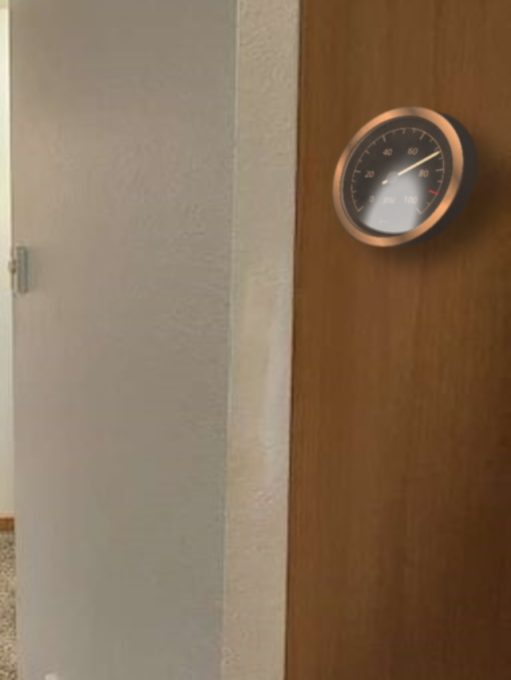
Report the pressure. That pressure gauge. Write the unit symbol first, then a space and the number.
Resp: psi 72.5
